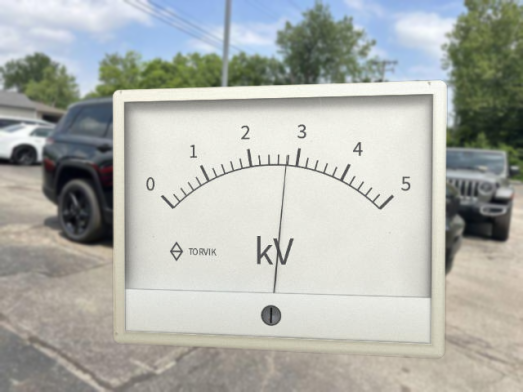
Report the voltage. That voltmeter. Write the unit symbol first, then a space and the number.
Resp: kV 2.8
